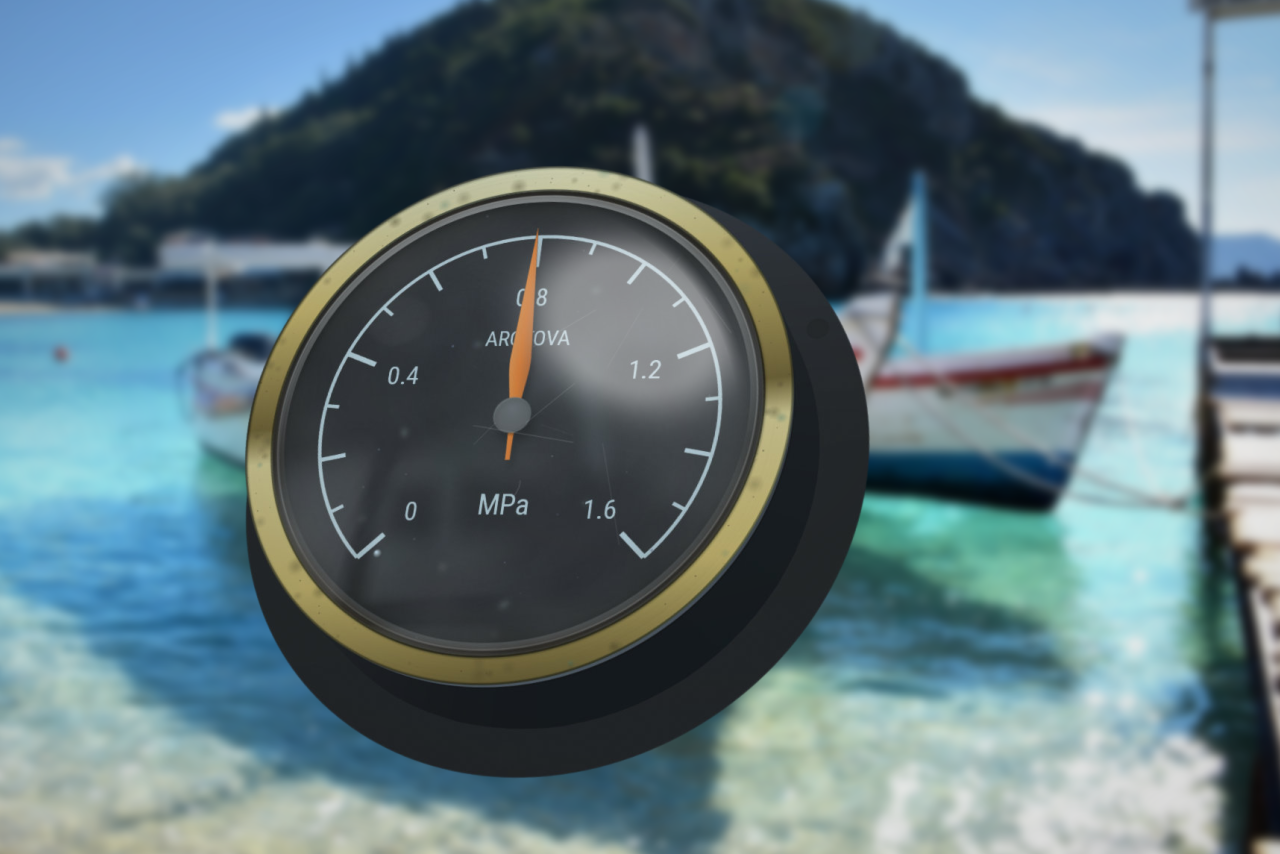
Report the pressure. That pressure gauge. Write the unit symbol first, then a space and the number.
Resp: MPa 0.8
